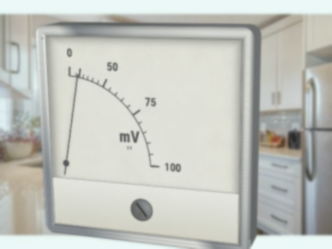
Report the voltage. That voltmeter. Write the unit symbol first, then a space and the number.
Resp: mV 25
